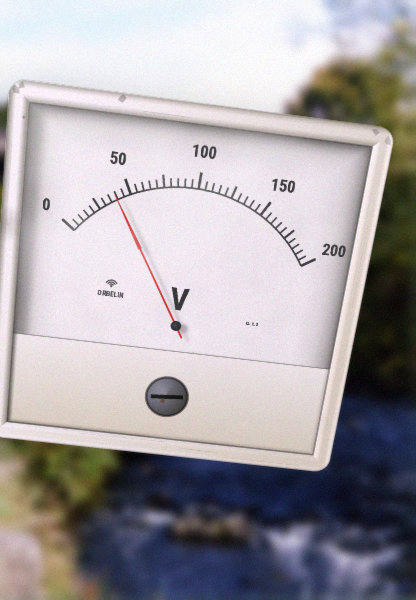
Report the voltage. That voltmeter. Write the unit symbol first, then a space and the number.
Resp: V 40
